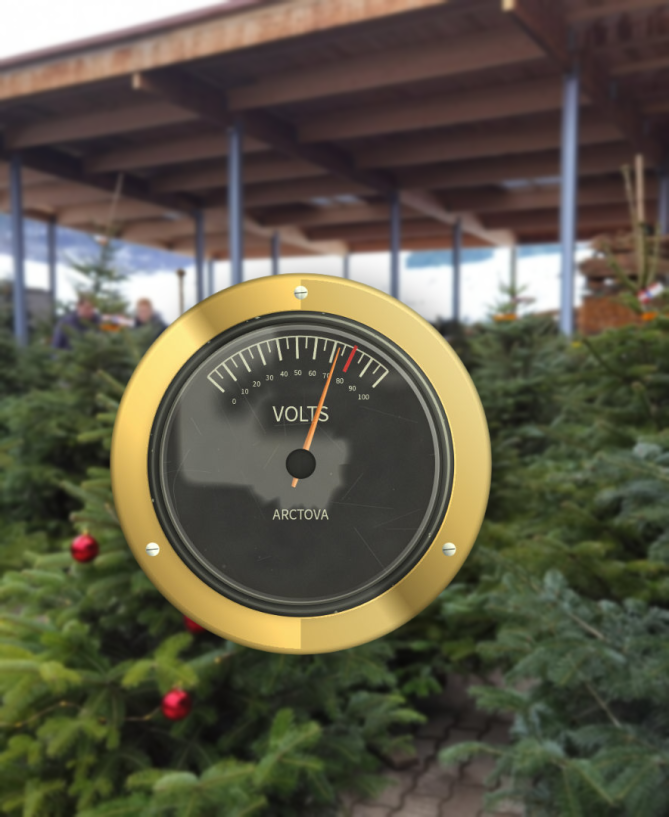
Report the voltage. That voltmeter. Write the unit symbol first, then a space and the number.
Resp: V 72.5
